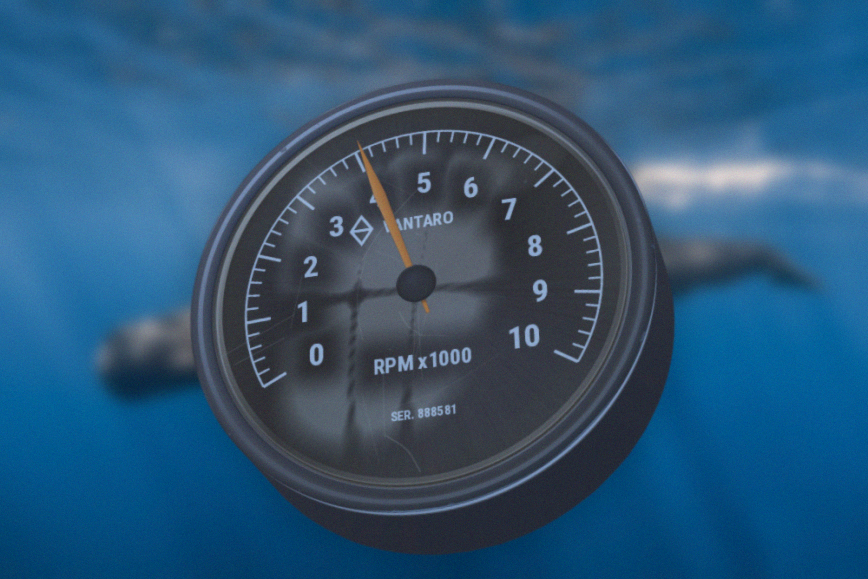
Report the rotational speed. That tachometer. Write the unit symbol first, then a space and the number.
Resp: rpm 4100
